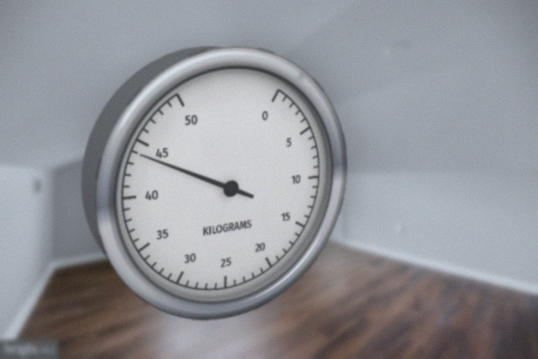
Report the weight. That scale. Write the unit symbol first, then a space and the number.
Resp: kg 44
